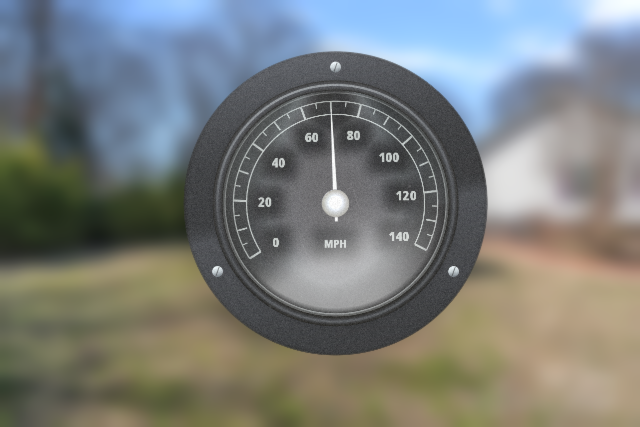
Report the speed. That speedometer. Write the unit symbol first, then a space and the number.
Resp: mph 70
